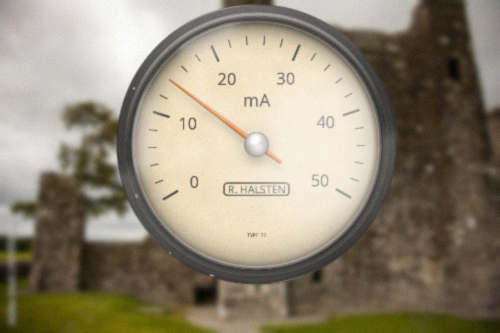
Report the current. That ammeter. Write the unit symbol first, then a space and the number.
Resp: mA 14
